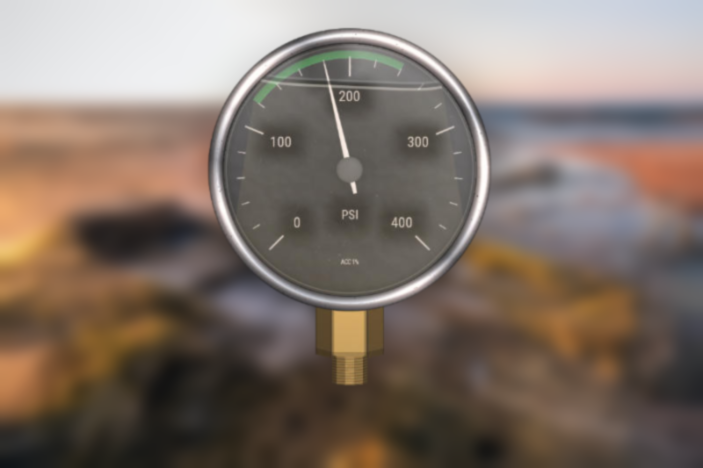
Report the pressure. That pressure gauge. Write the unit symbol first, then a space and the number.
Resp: psi 180
